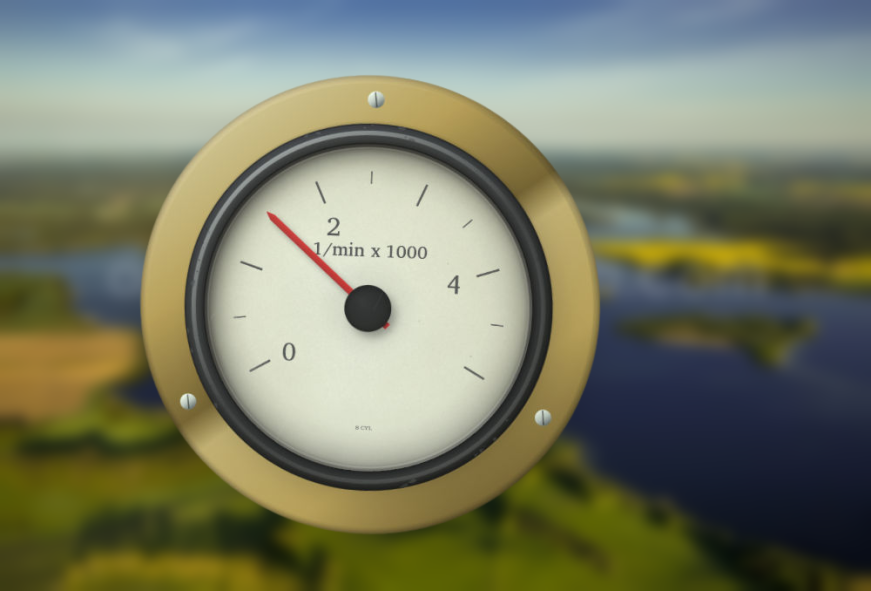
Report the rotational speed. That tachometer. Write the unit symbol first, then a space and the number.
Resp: rpm 1500
